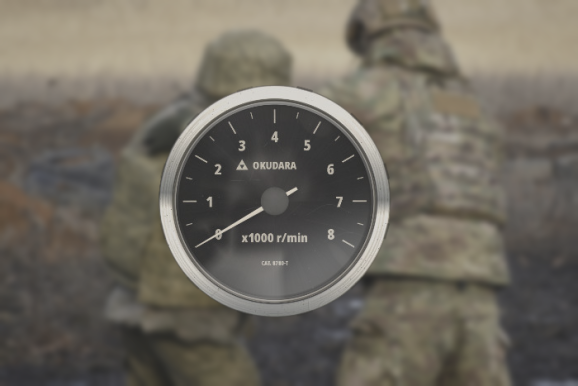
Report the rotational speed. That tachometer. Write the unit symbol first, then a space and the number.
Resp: rpm 0
